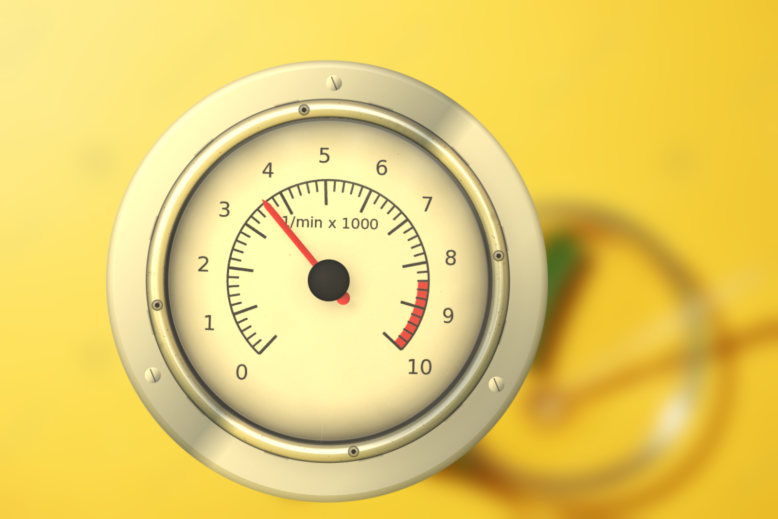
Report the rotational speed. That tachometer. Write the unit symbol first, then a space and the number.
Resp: rpm 3600
